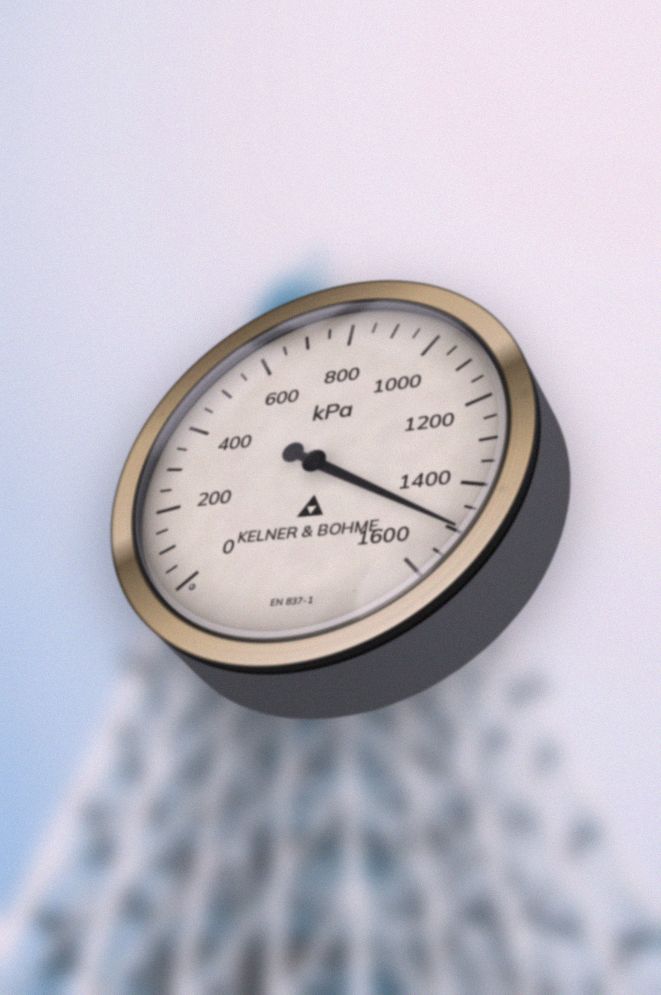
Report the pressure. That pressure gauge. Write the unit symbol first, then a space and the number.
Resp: kPa 1500
